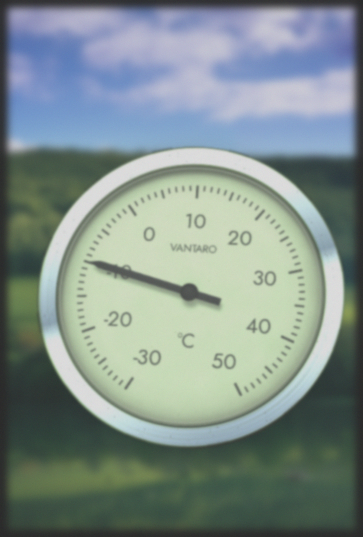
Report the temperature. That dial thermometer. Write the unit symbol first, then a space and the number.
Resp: °C -10
